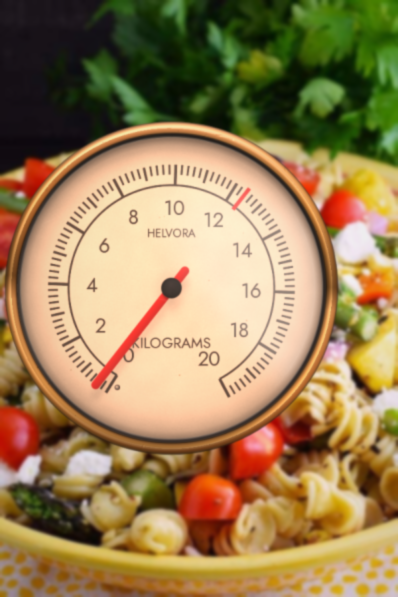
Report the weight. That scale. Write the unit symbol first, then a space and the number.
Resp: kg 0.4
